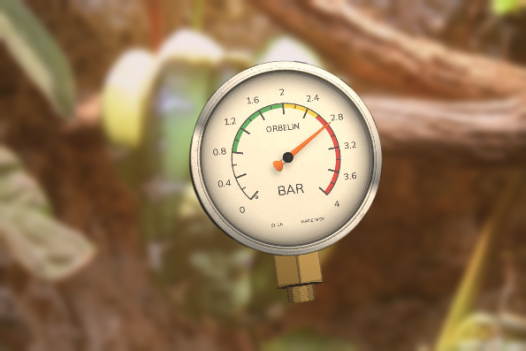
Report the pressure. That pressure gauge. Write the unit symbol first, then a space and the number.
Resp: bar 2.8
